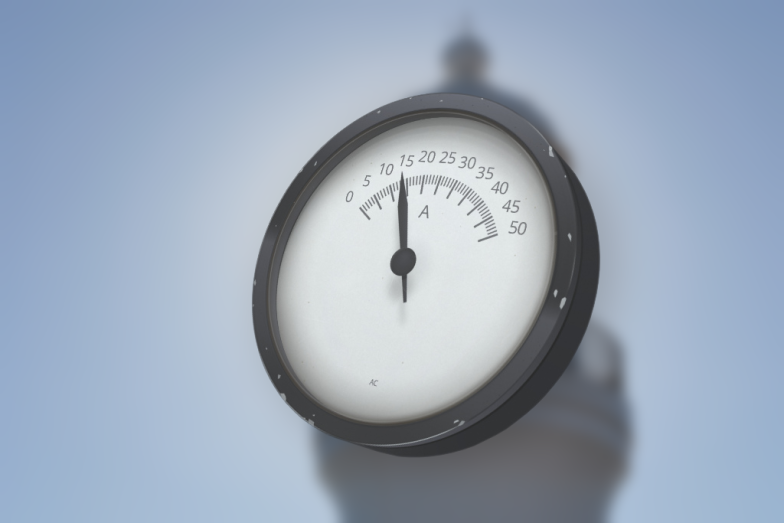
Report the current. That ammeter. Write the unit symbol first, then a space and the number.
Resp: A 15
